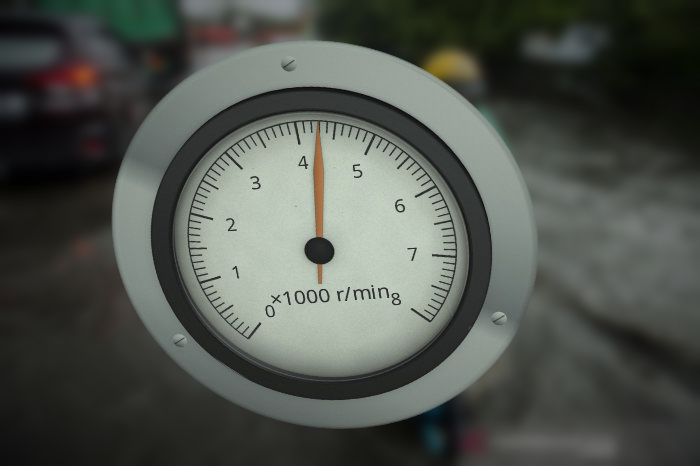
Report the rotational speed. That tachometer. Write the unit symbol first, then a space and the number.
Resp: rpm 4300
